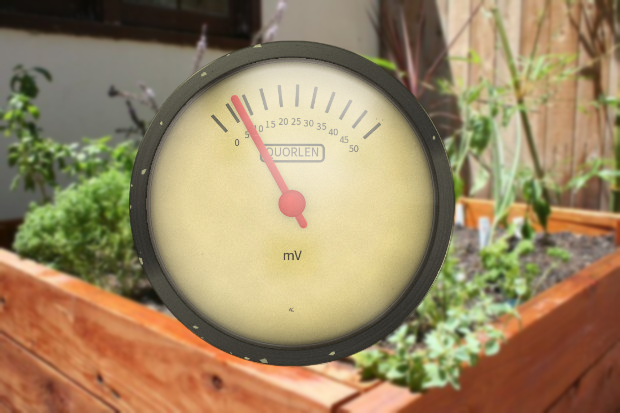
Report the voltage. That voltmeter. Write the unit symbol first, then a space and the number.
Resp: mV 7.5
